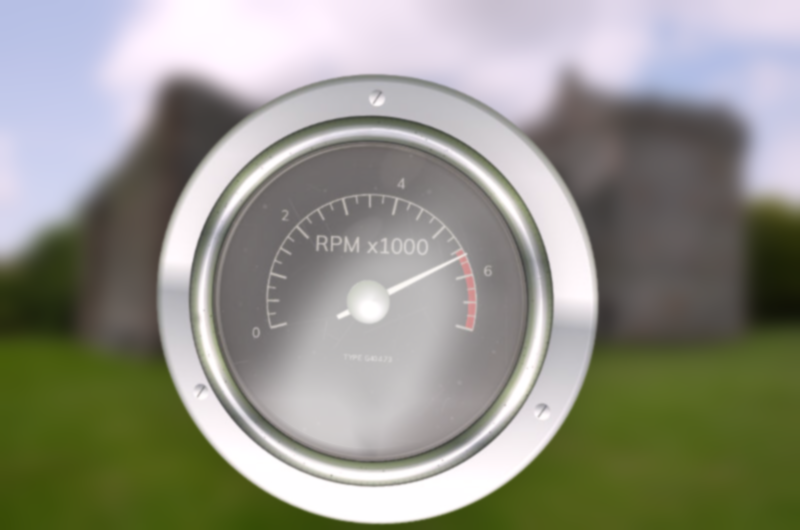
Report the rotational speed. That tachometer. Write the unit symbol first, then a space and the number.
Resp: rpm 5625
